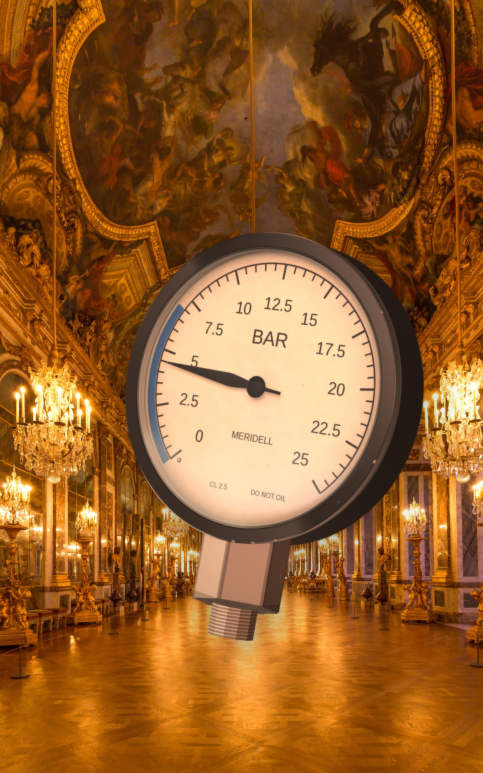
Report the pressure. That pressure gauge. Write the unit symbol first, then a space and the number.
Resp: bar 4.5
